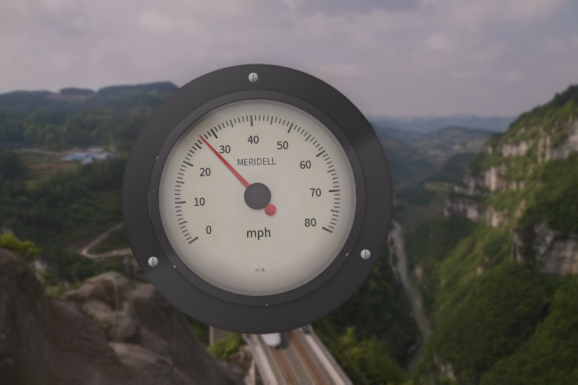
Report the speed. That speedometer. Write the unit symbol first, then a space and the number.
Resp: mph 27
